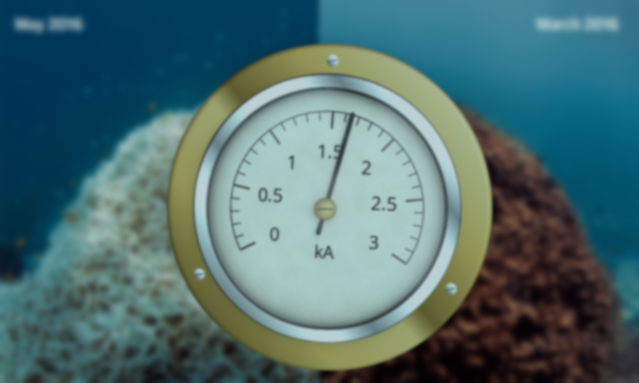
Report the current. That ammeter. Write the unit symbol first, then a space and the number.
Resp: kA 1.65
